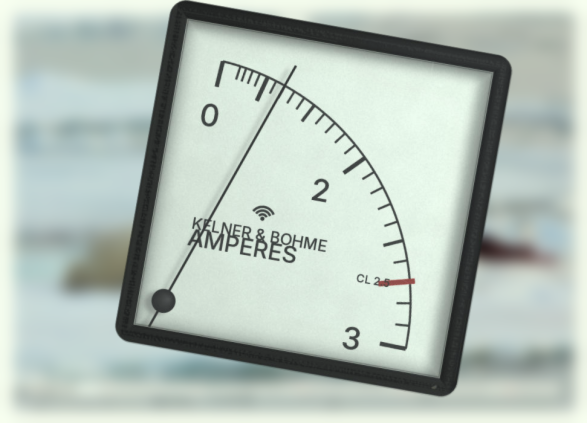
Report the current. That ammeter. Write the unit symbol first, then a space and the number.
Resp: A 1.2
